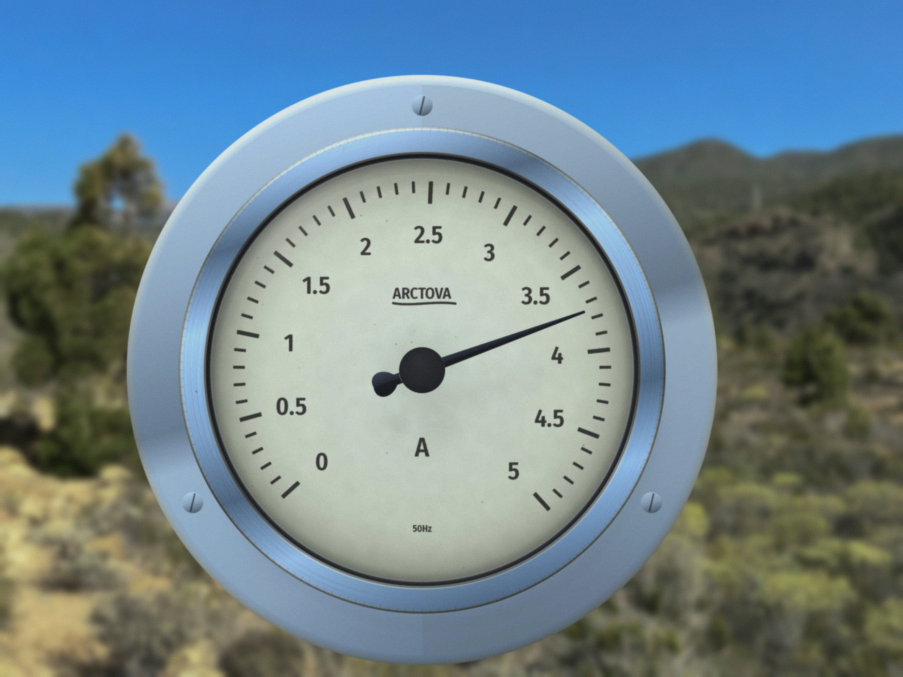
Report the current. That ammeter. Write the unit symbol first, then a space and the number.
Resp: A 3.75
